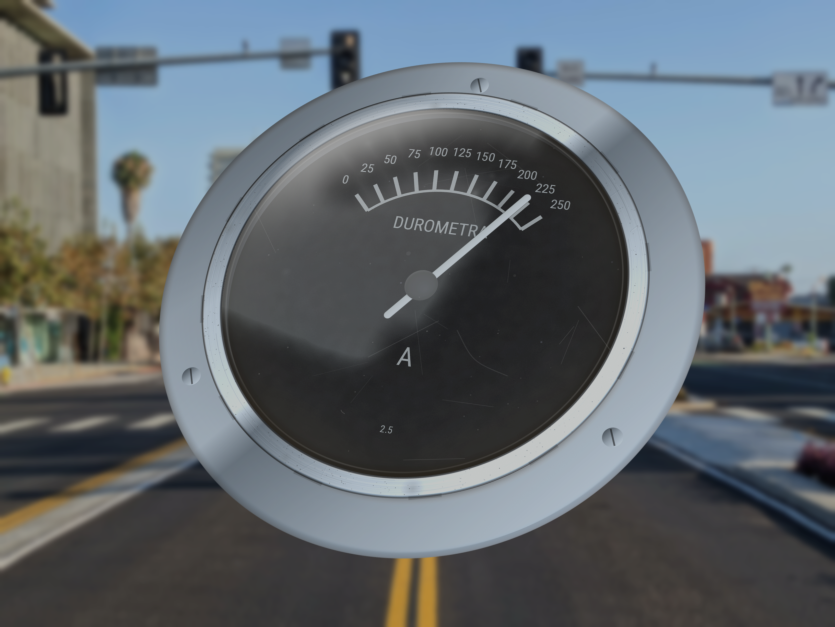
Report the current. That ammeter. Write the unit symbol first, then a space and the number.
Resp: A 225
